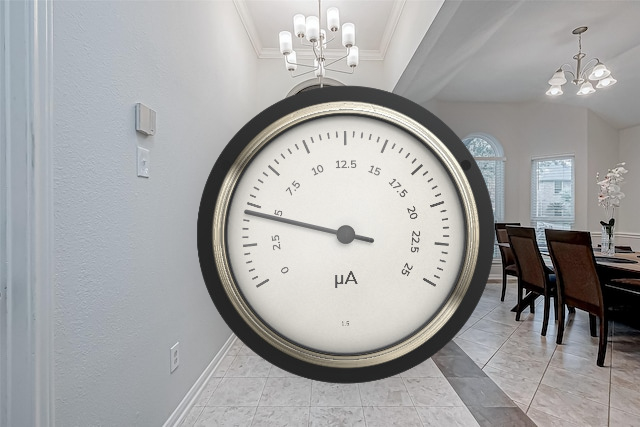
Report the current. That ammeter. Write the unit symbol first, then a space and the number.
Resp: µA 4.5
